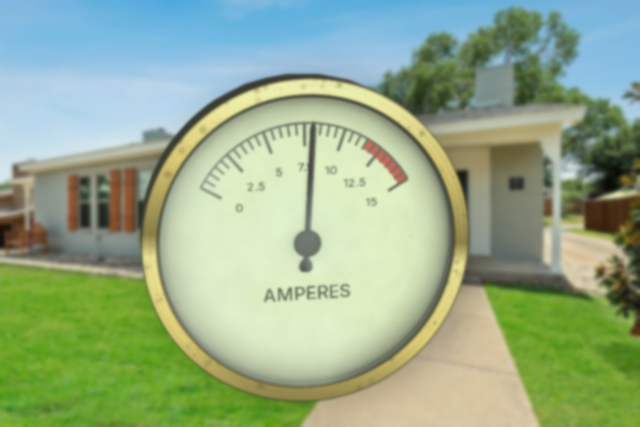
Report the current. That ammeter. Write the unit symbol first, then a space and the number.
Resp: A 8
